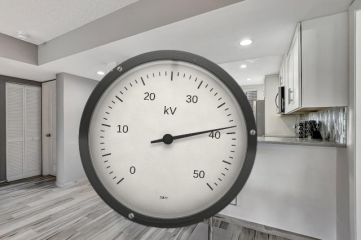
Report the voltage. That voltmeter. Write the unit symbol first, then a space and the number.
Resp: kV 39
